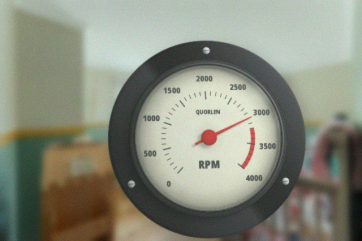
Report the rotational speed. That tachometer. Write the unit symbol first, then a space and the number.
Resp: rpm 3000
